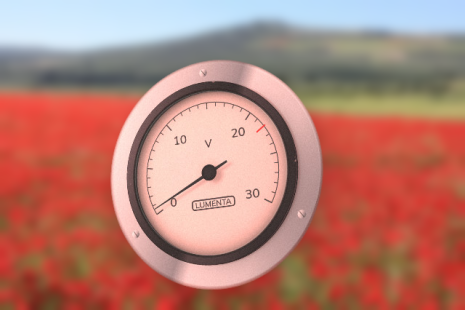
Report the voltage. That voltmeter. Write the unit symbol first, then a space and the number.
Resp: V 0.5
